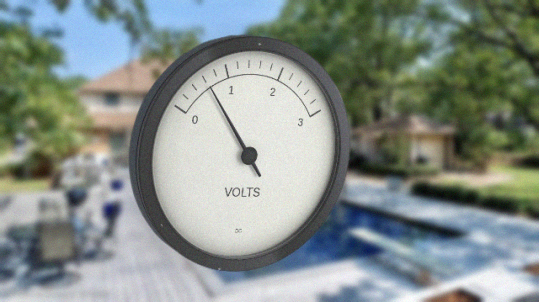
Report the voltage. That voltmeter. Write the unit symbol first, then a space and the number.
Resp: V 0.6
